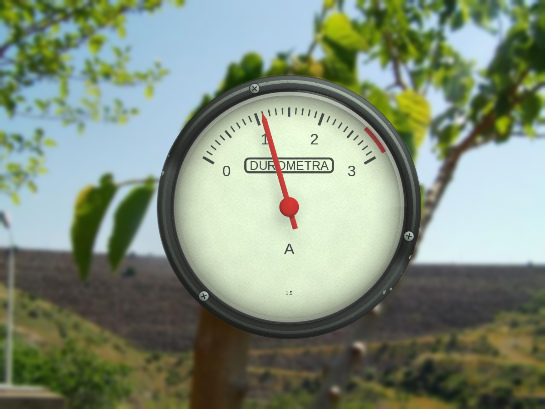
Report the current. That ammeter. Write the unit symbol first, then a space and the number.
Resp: A 1.1
